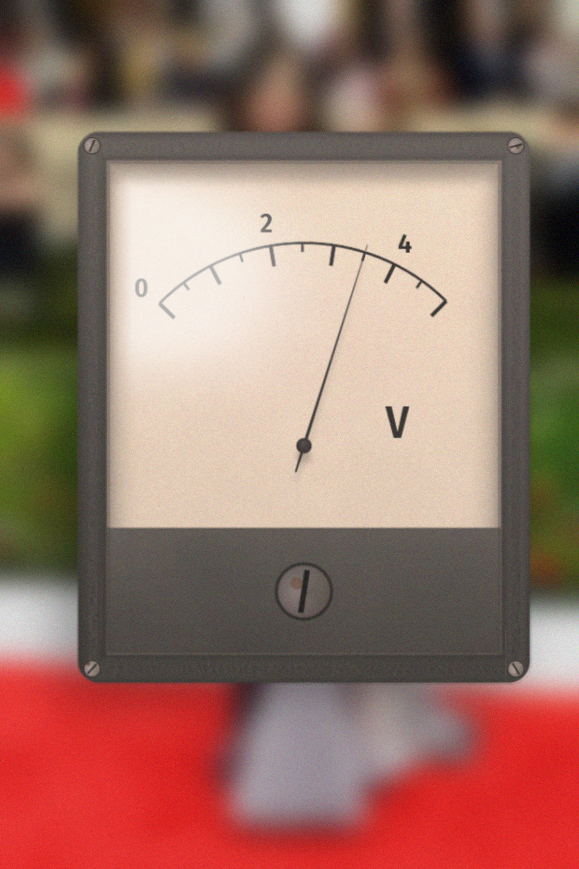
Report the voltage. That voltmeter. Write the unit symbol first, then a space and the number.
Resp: V 3.5
